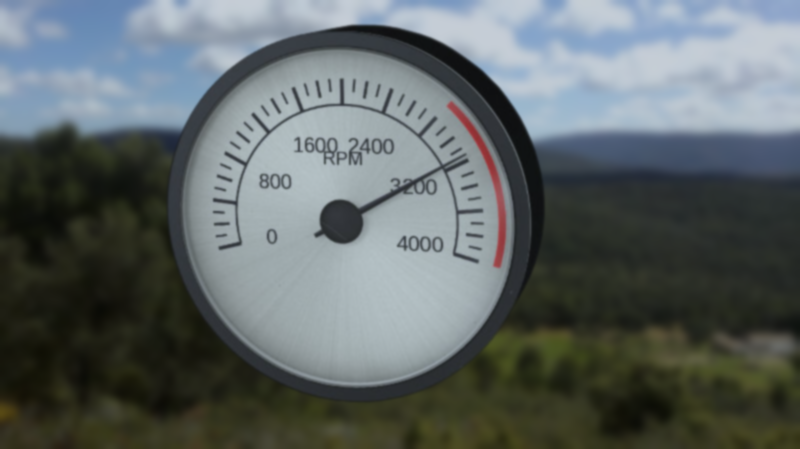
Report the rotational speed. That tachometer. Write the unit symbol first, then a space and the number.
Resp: rpm 3150
